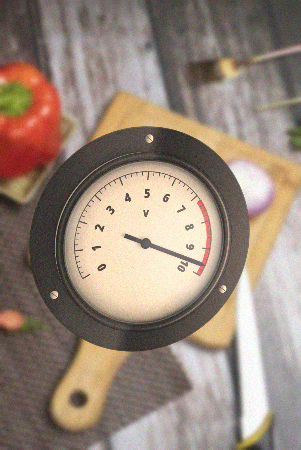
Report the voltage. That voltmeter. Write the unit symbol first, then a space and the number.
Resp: V 9.6
